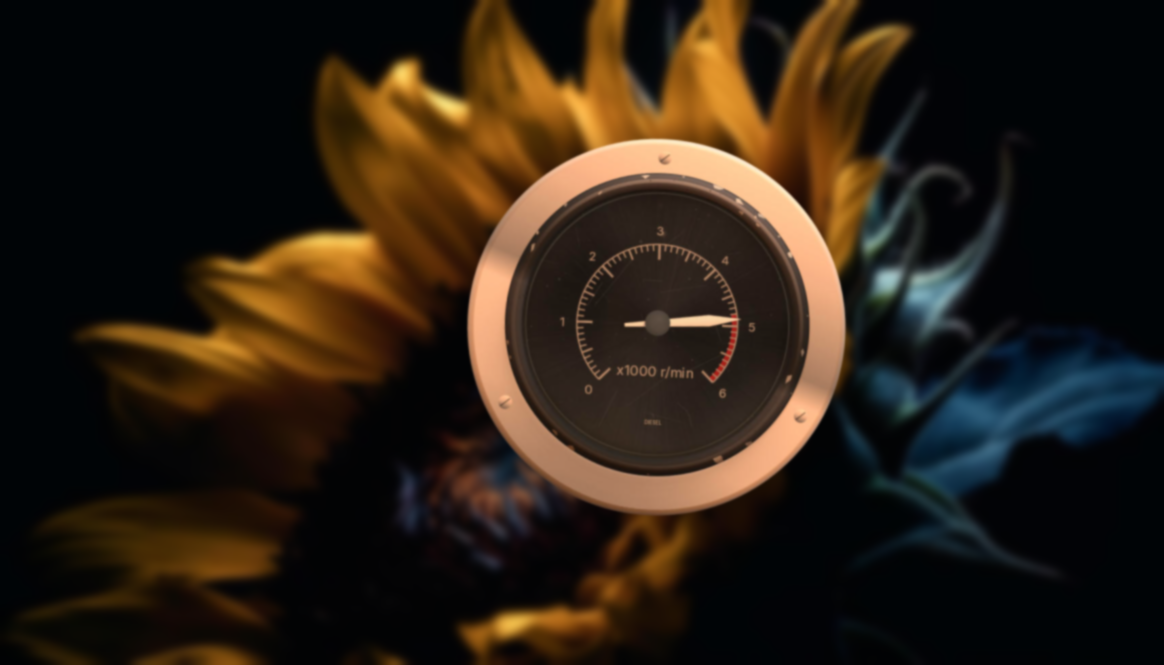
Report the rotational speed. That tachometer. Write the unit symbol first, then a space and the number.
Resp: rpm 4900
